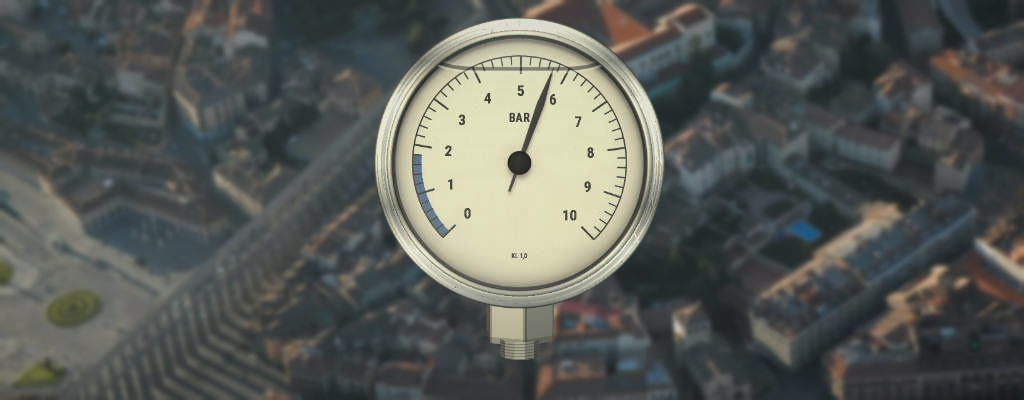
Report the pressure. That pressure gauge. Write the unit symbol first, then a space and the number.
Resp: bar 5.7
